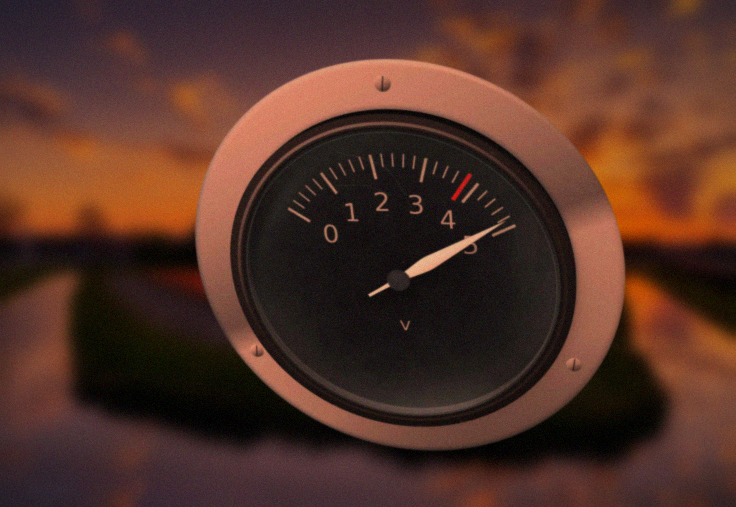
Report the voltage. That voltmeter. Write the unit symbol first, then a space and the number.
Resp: V 4.8
